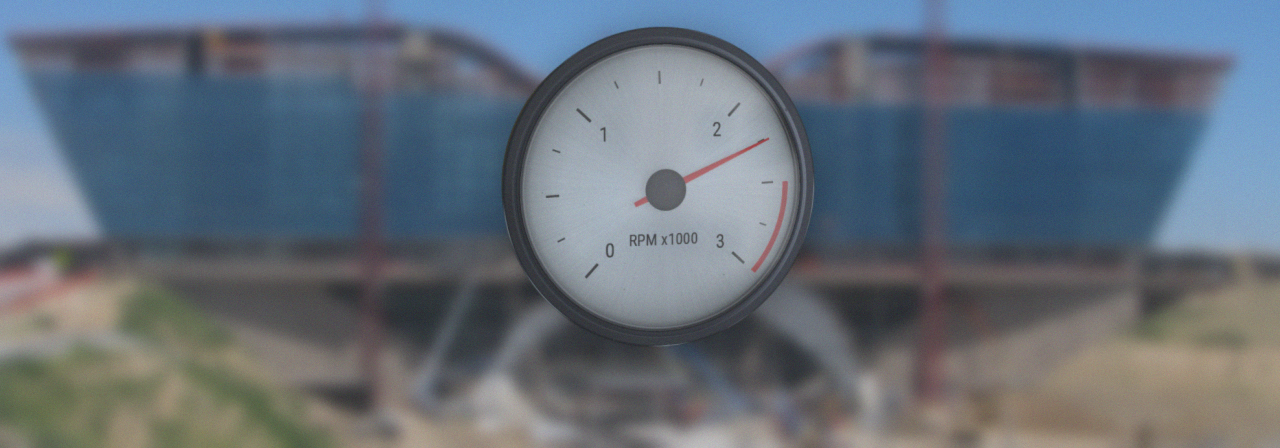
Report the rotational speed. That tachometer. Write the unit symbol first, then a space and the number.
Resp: rpm 2250
